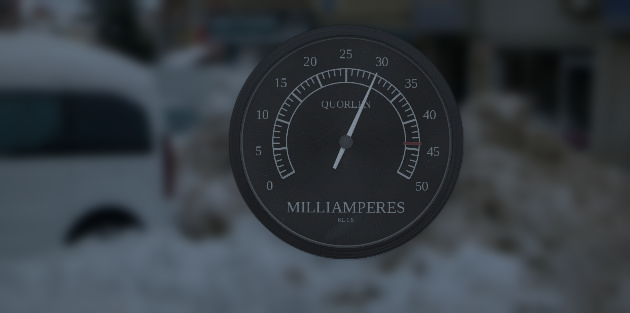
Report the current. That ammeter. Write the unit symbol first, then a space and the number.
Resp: mA 30
